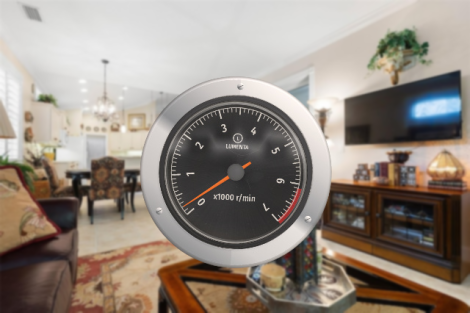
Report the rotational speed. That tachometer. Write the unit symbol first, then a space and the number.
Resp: rpm 200
